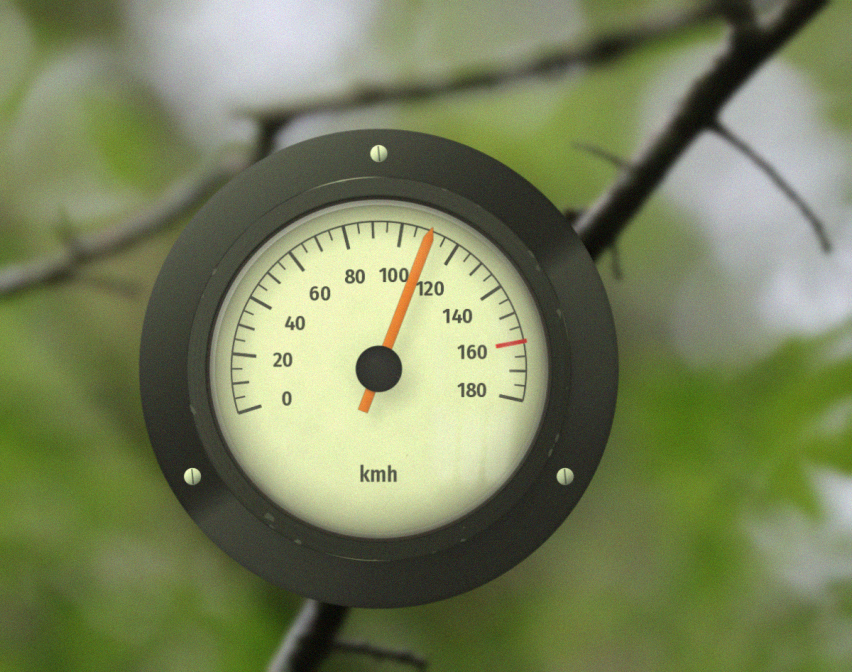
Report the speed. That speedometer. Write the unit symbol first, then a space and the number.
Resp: km/h 110
